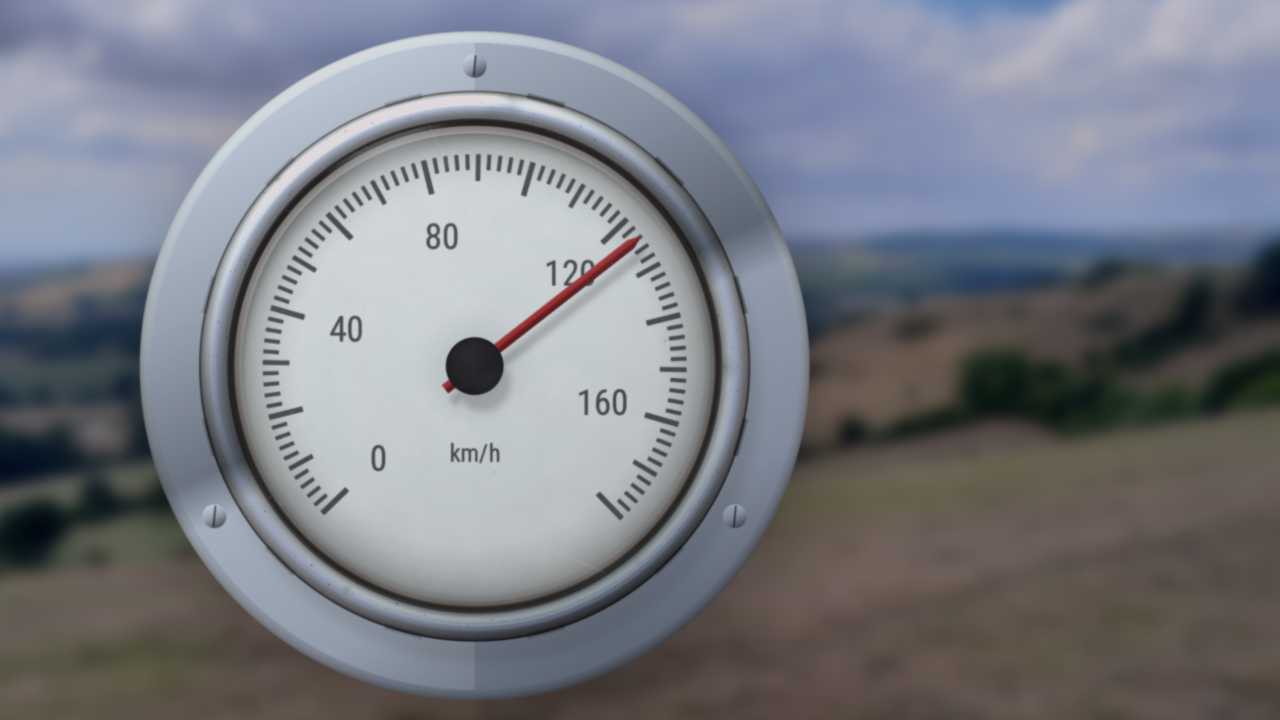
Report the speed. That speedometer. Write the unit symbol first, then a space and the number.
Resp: km/h 124
